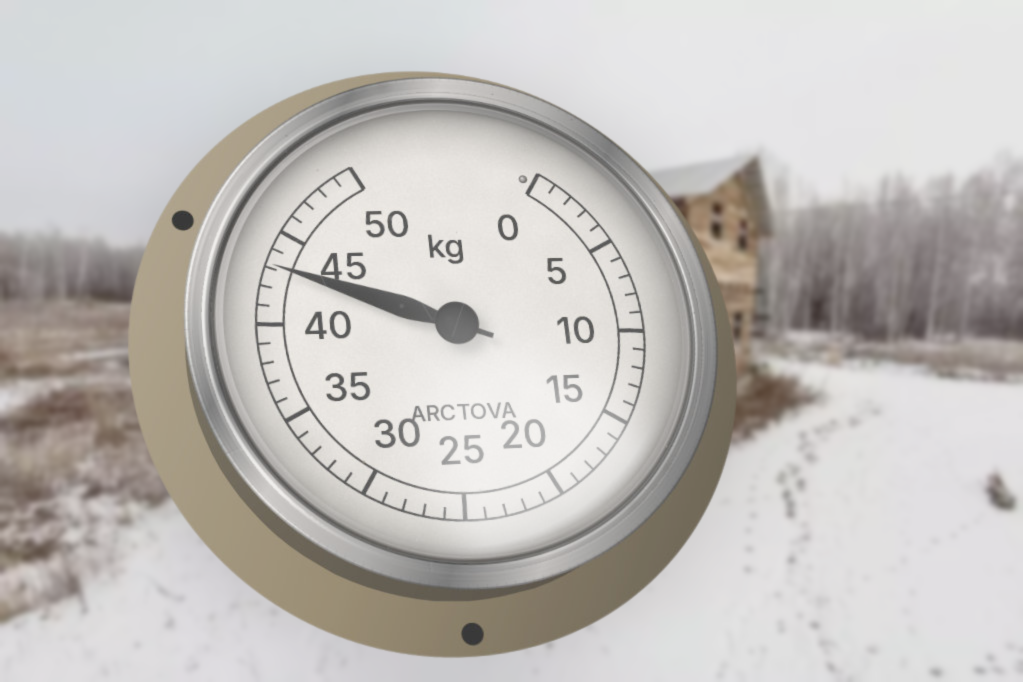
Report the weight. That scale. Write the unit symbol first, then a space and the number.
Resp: kg 43
